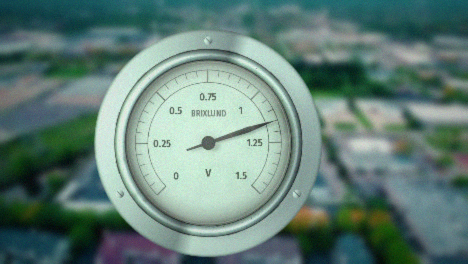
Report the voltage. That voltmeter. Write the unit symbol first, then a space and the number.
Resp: V 1.15
